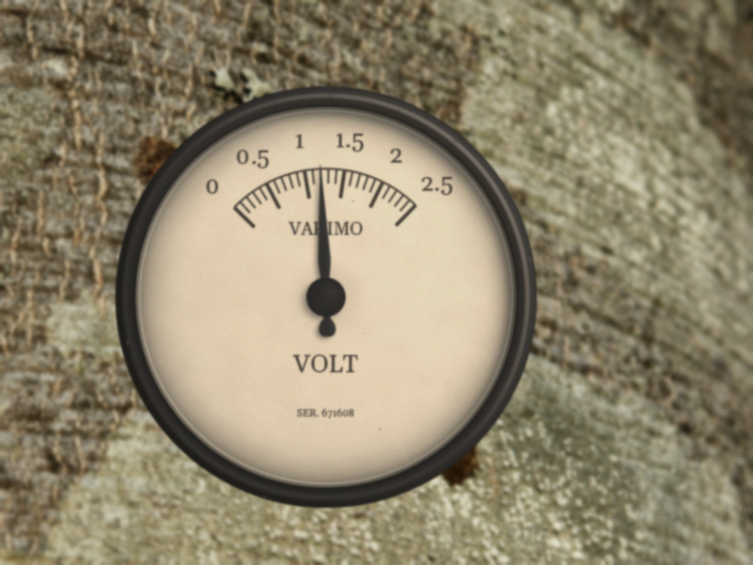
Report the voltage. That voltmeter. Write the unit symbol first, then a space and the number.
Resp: V 1.2
